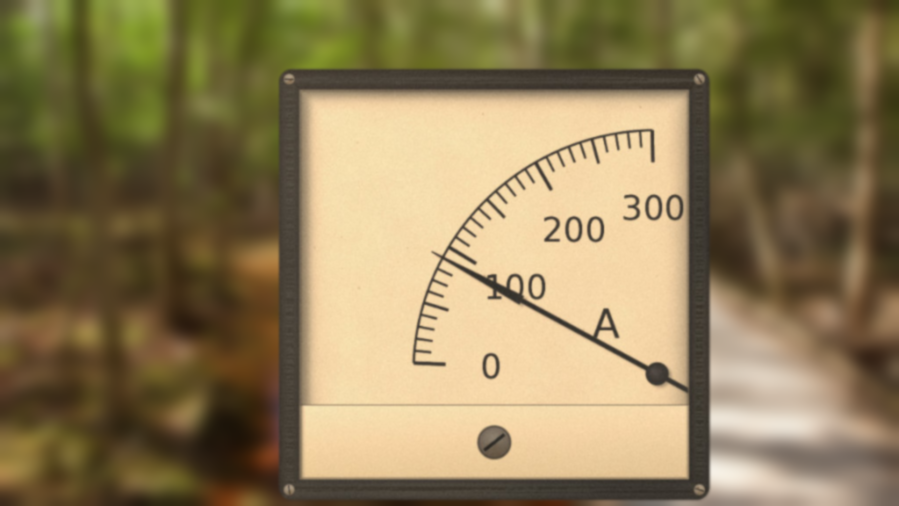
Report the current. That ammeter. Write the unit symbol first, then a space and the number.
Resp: A 90
